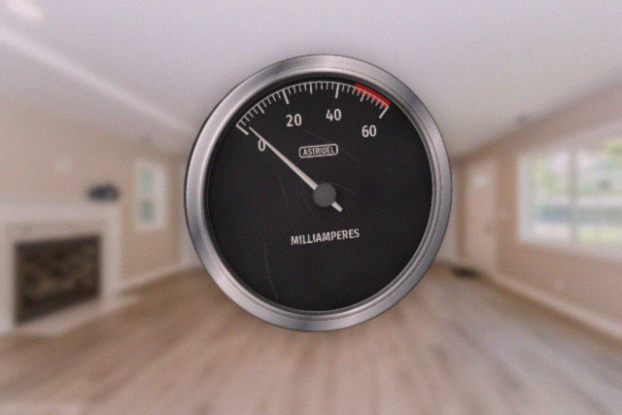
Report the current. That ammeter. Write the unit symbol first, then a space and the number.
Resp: mA 2
